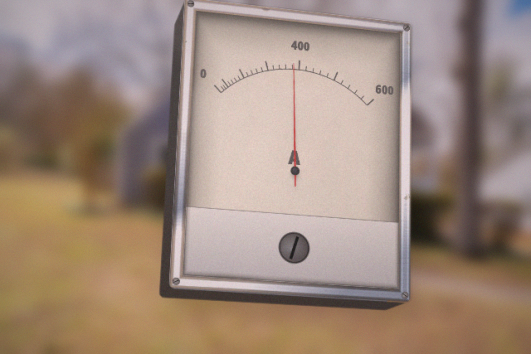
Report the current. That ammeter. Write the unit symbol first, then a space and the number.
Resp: A 380
